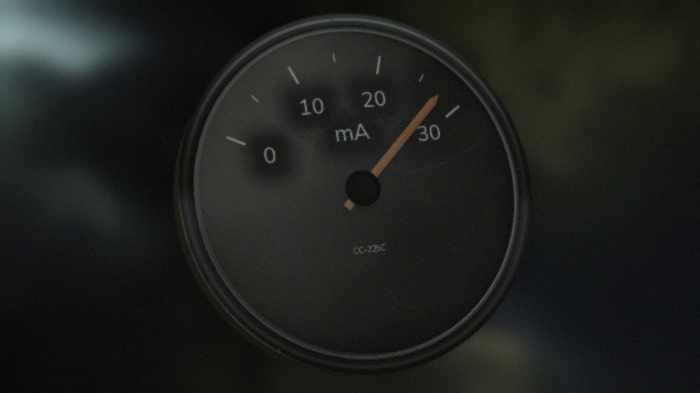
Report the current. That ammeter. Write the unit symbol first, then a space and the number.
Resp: mA 27.5
